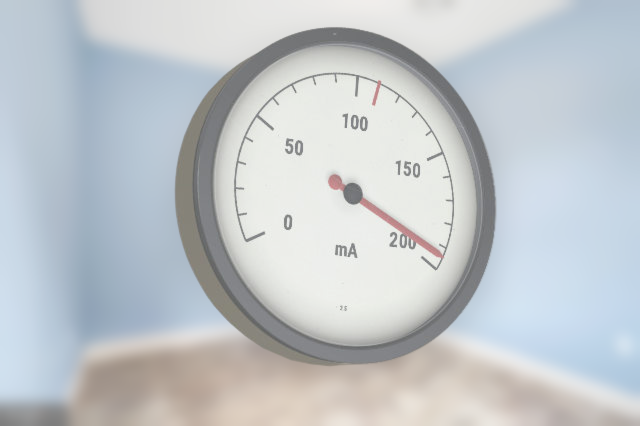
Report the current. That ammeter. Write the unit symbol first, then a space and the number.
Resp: mA 195
